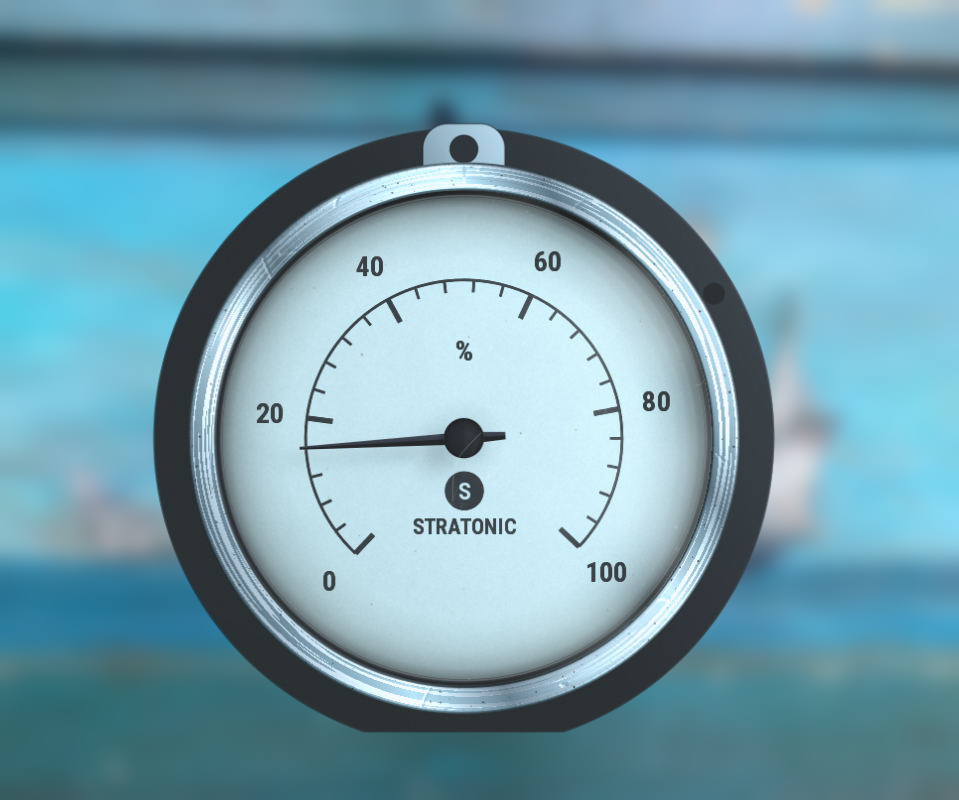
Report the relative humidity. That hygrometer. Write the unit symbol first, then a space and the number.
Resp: % 16
